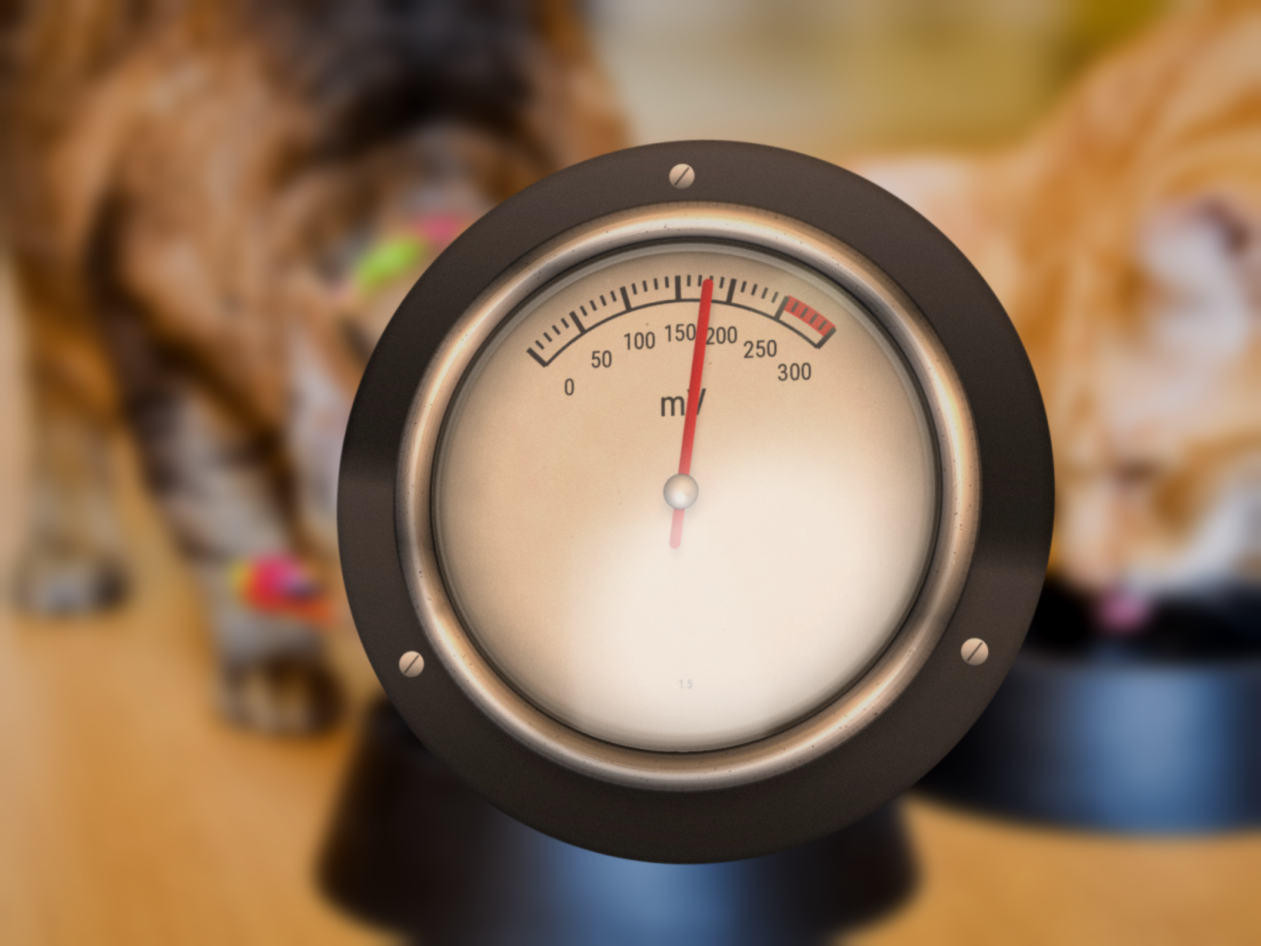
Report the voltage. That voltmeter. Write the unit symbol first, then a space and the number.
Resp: mV 180
